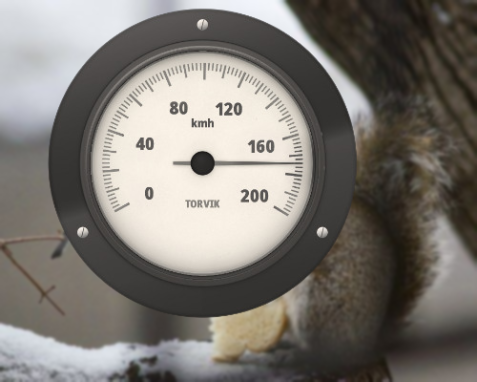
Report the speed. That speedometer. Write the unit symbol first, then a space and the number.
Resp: km/h 174
